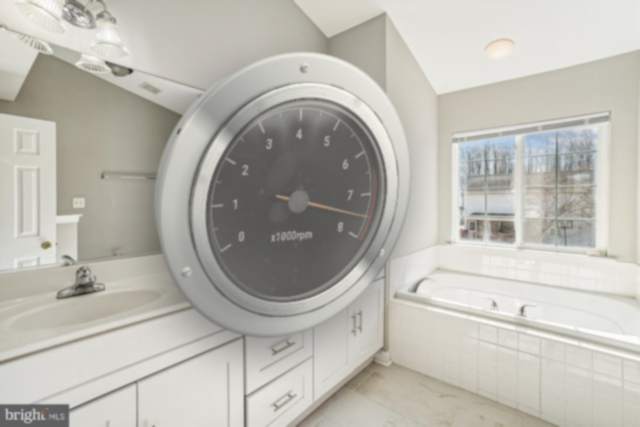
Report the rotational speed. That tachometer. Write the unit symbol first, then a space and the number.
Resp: rpm 7500
